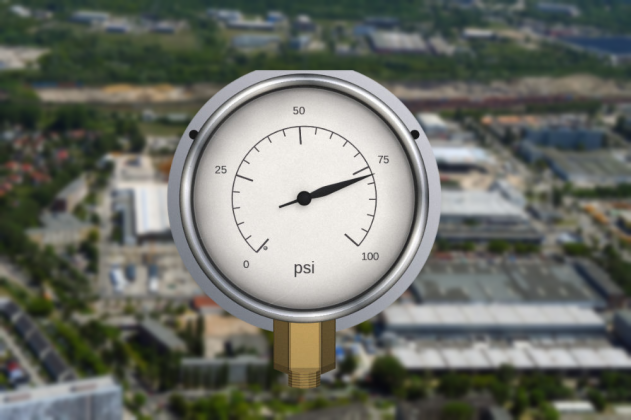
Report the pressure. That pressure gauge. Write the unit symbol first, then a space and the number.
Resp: psi 77.5
